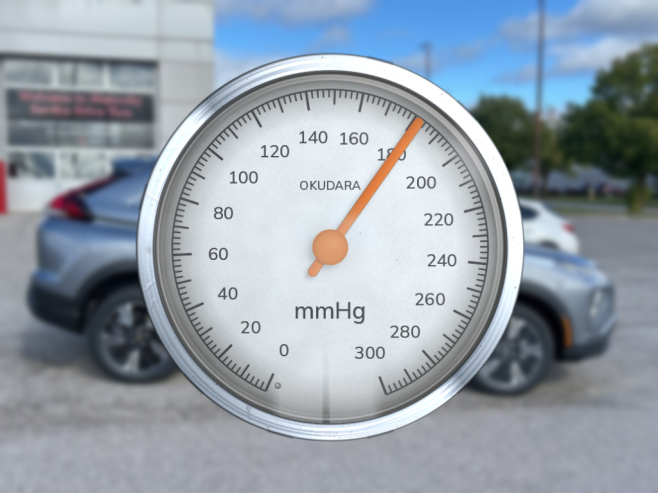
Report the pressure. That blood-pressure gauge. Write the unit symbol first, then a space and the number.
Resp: mmHg 182
